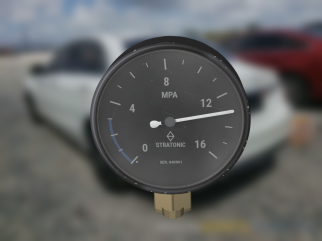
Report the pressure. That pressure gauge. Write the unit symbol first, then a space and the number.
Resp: MPa 13
